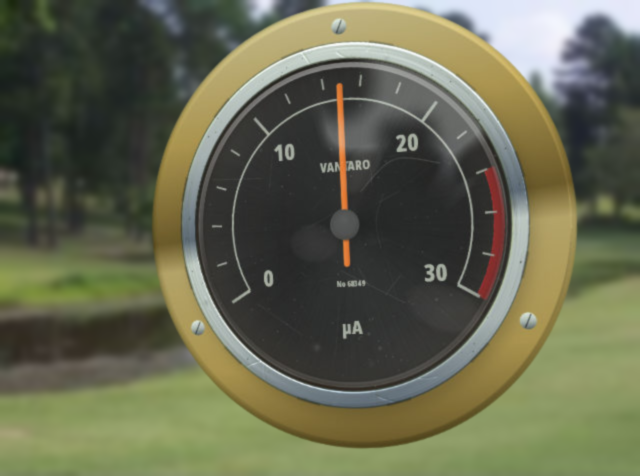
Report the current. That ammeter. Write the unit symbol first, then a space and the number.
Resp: µA 15
